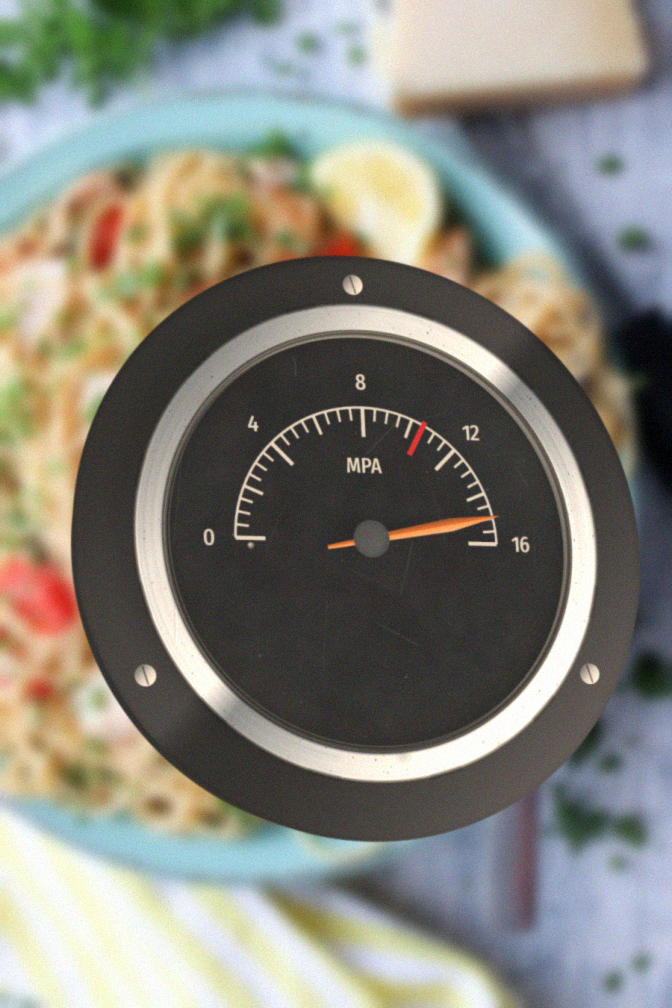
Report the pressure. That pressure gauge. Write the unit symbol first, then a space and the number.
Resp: MPa 15
